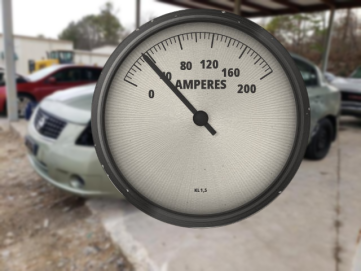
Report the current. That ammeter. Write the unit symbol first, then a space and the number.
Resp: A 35
